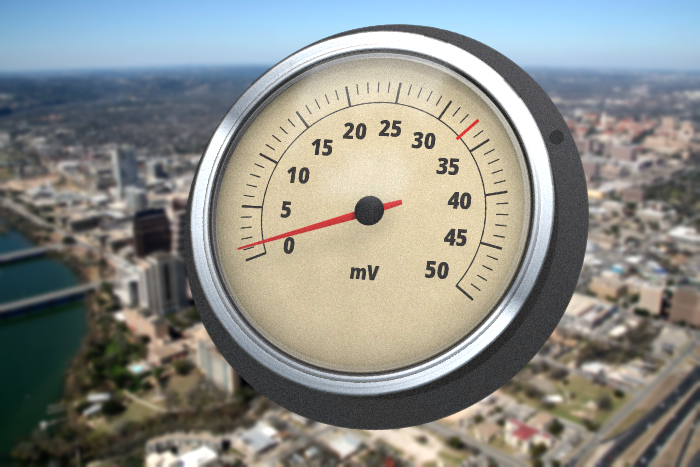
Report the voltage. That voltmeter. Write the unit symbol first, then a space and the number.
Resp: mV 1
